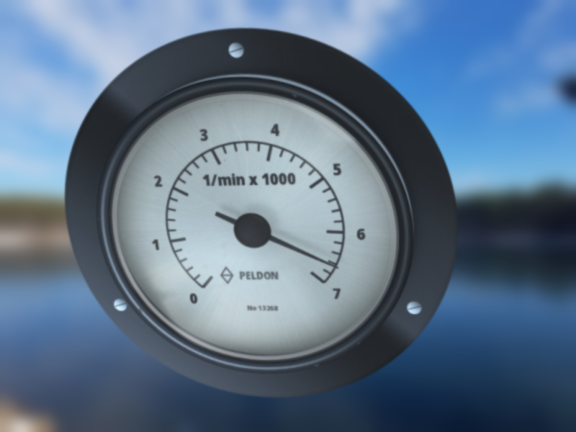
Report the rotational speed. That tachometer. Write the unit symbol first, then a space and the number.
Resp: rpm 6600
